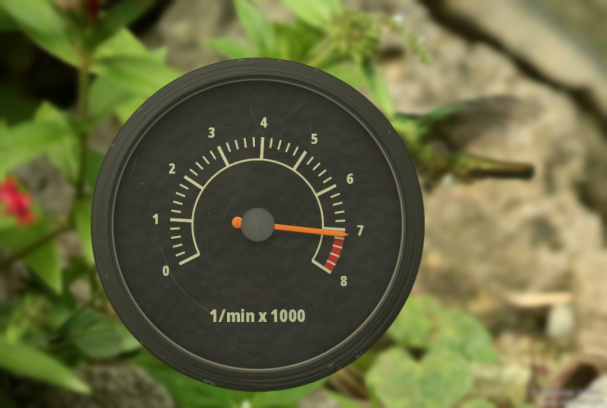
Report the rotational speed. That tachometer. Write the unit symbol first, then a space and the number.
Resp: rpm 7100
